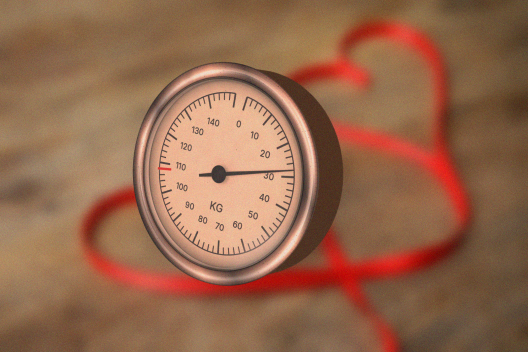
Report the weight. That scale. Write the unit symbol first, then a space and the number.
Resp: kg 28
